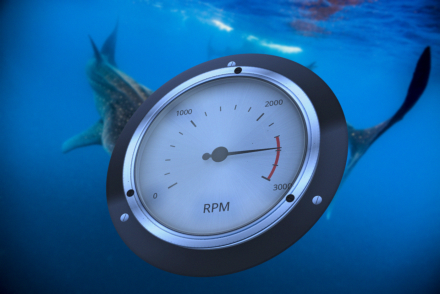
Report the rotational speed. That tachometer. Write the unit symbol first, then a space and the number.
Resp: rpm 2600
